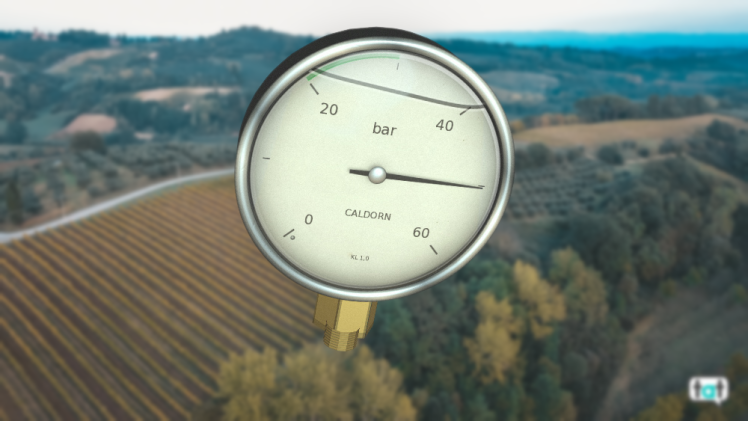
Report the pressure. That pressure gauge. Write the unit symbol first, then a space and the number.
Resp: bar 50
